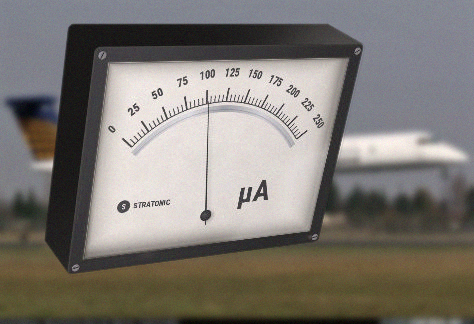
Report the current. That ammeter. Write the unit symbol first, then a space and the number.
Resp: µA 100
